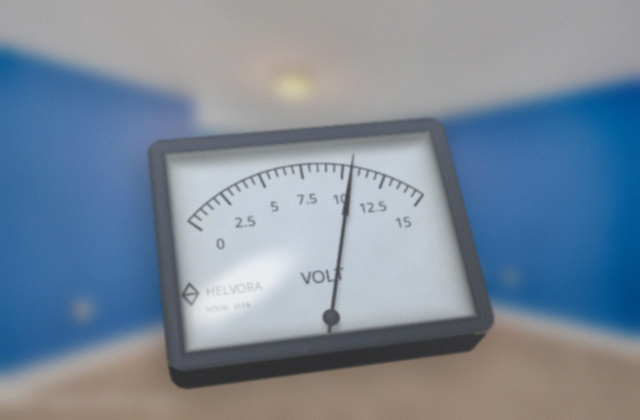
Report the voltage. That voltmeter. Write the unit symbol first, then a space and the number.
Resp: V 10.5
